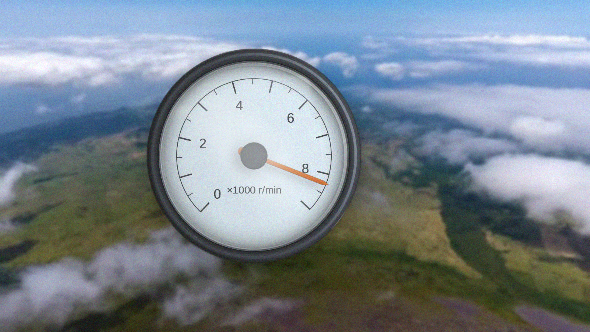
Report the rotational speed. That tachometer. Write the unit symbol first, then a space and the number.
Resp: rpm 8250
